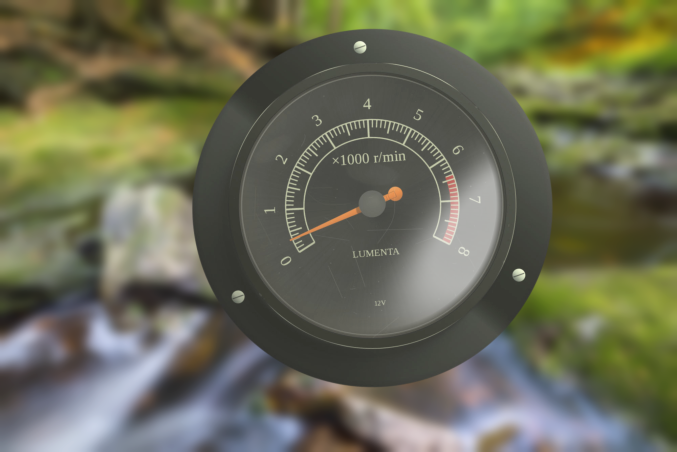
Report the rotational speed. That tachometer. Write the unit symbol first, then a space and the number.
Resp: rpm 300
